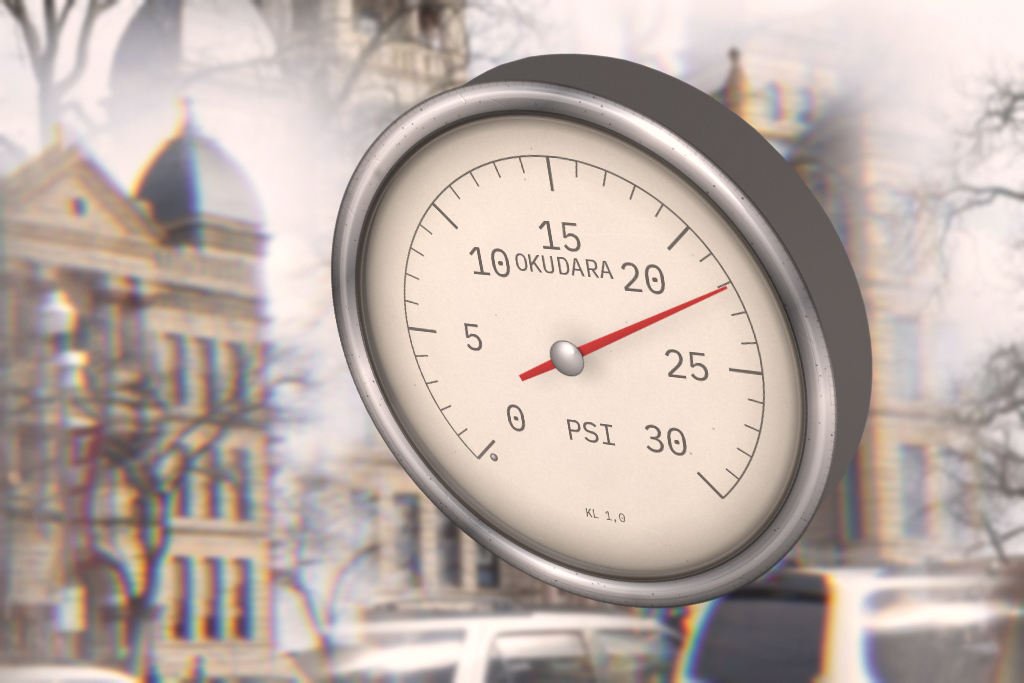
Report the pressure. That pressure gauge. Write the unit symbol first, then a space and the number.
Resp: psi 22
